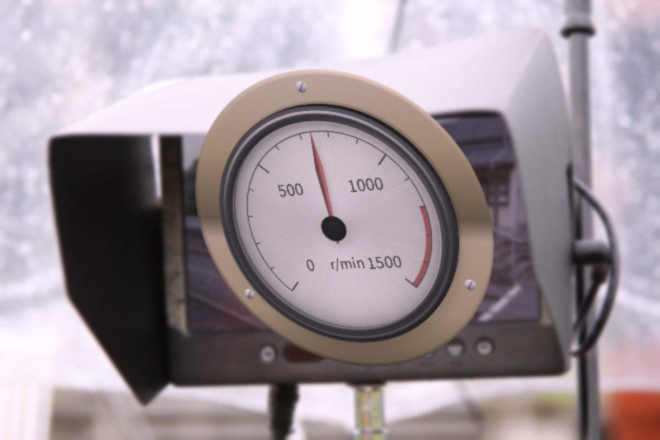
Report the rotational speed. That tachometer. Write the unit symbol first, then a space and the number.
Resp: rpm 750
